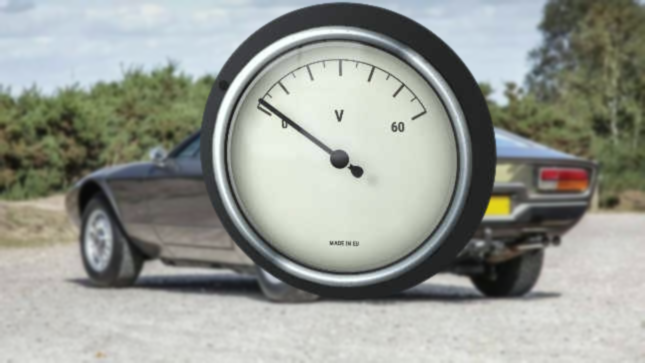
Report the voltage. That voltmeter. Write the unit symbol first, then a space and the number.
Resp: V 2.5
